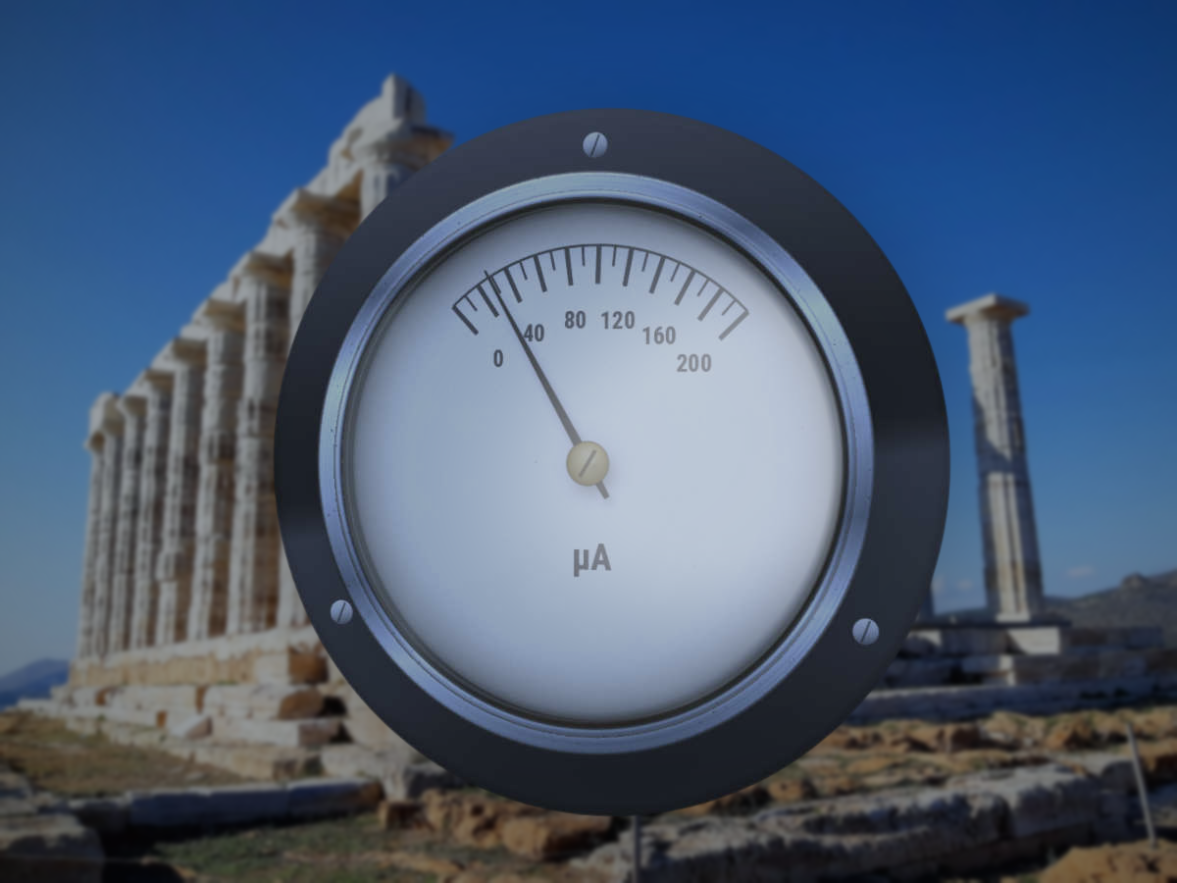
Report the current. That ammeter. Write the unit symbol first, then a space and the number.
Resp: µA 30
